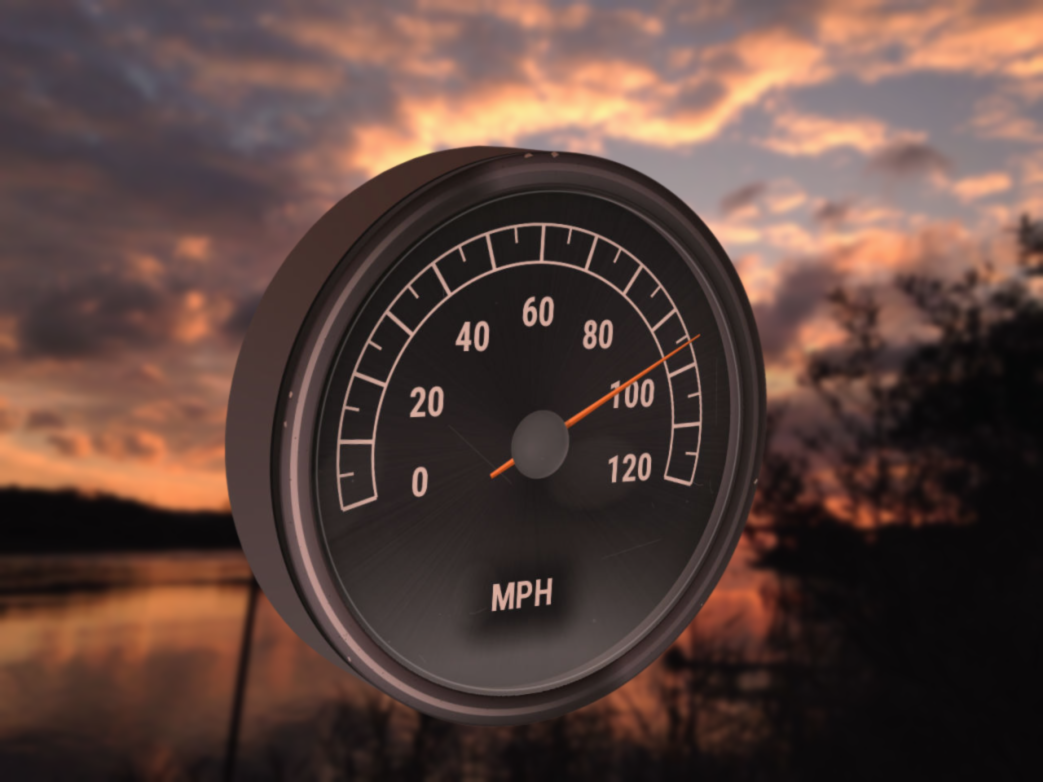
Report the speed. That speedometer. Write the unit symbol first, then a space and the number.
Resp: mph 95
